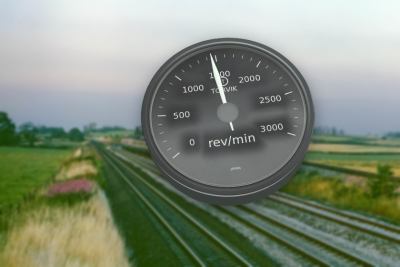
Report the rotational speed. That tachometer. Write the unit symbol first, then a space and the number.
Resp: rpm 1450
